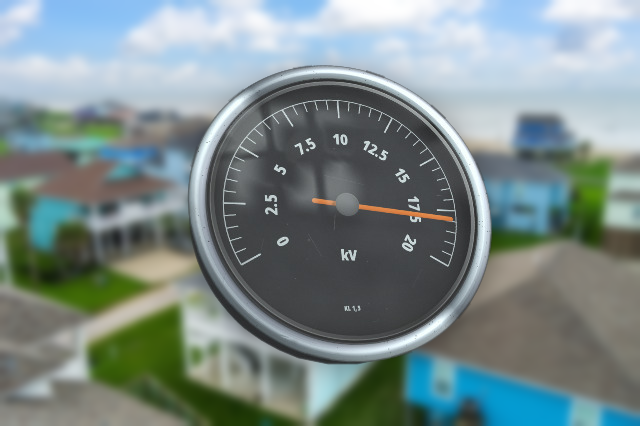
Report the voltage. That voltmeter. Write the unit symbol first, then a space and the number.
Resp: kV 18
